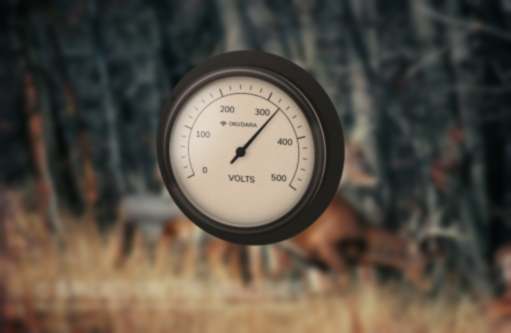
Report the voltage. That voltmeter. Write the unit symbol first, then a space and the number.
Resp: V 330
